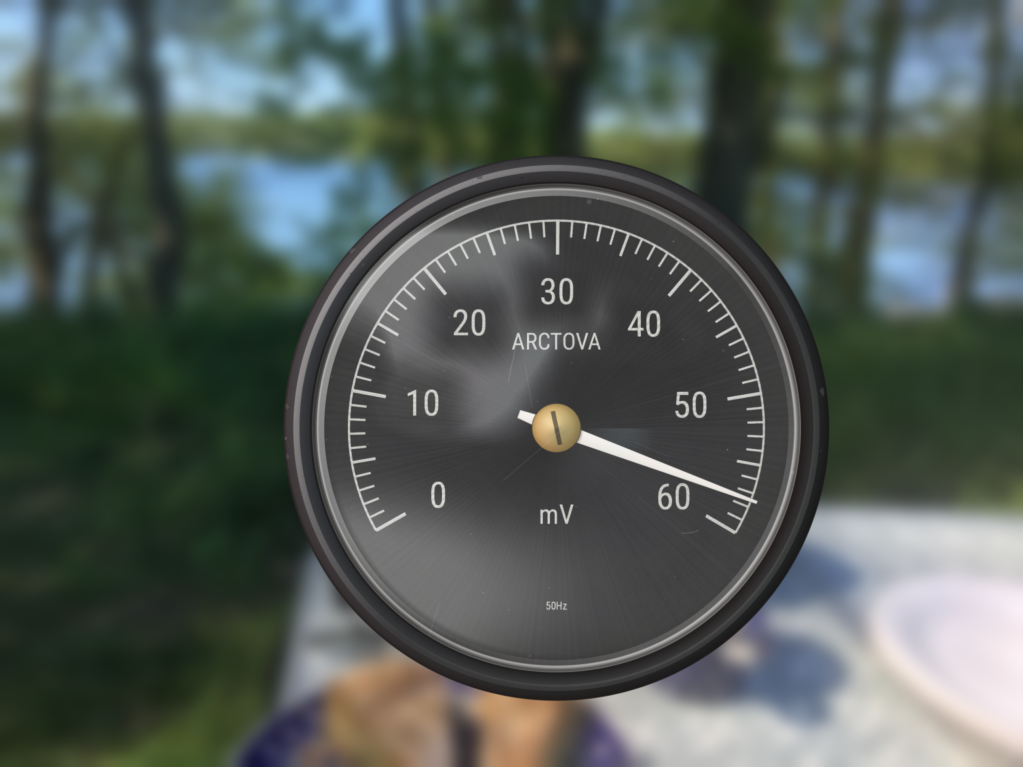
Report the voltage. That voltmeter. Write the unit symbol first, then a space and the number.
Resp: mV 57.5
